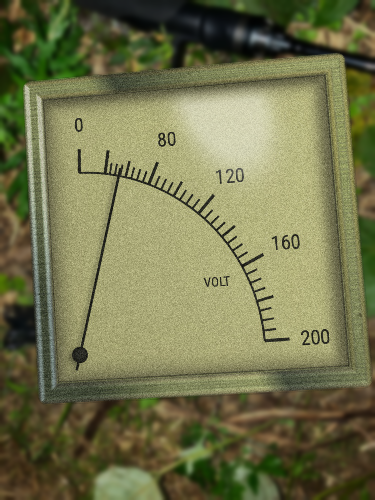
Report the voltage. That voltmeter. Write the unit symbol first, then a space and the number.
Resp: V 55
